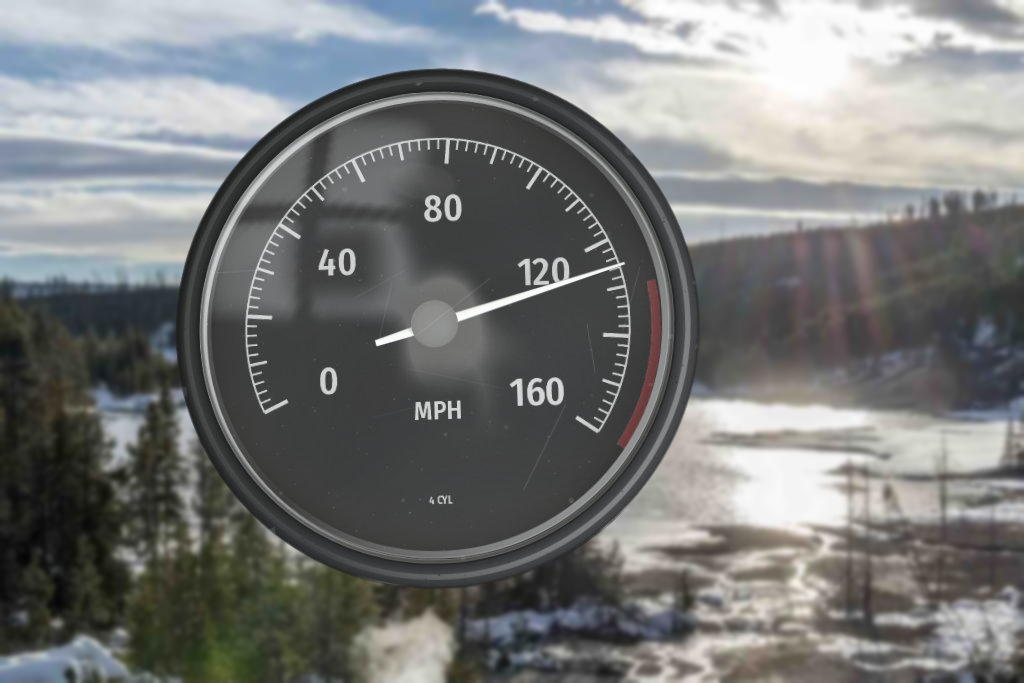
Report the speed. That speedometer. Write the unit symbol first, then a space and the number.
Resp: mph 126
